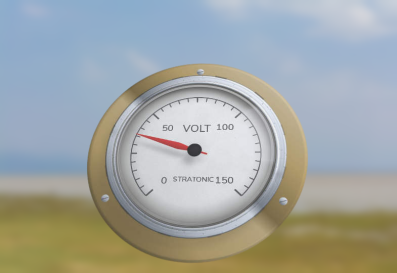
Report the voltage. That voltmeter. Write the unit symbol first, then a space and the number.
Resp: V 35
